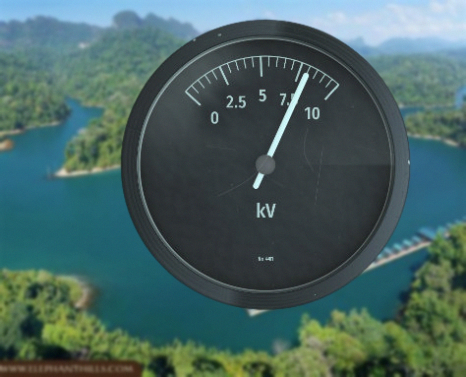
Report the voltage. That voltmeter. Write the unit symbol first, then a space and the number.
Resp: kV 8
